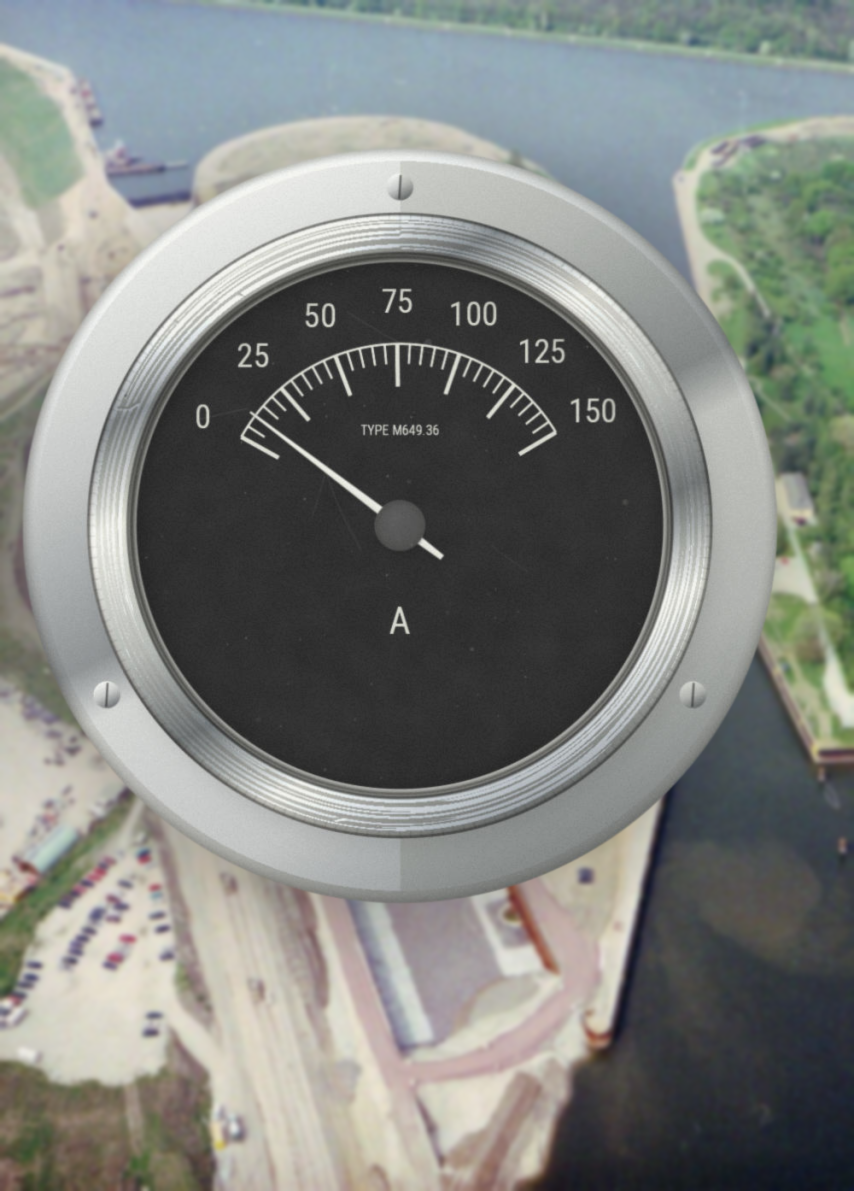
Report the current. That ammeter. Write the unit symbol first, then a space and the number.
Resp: A 10
